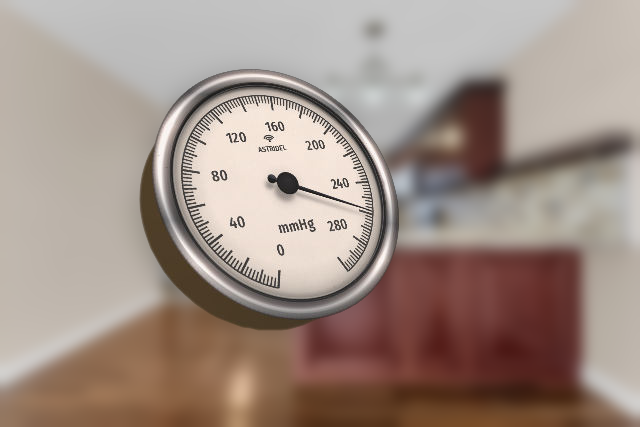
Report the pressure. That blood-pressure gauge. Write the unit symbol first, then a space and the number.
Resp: mmHg 260
